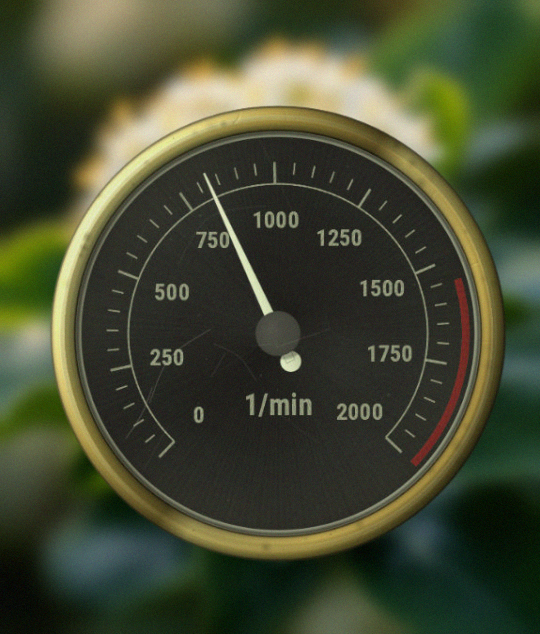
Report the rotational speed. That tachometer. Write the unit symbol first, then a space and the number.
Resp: rpm 825
